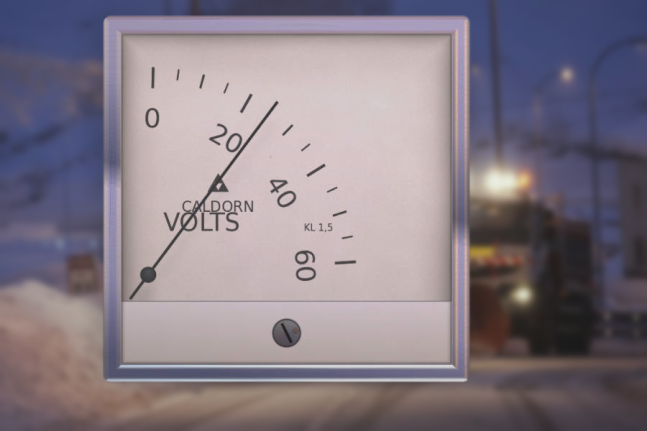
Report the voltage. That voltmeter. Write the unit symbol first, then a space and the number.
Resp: V 25
